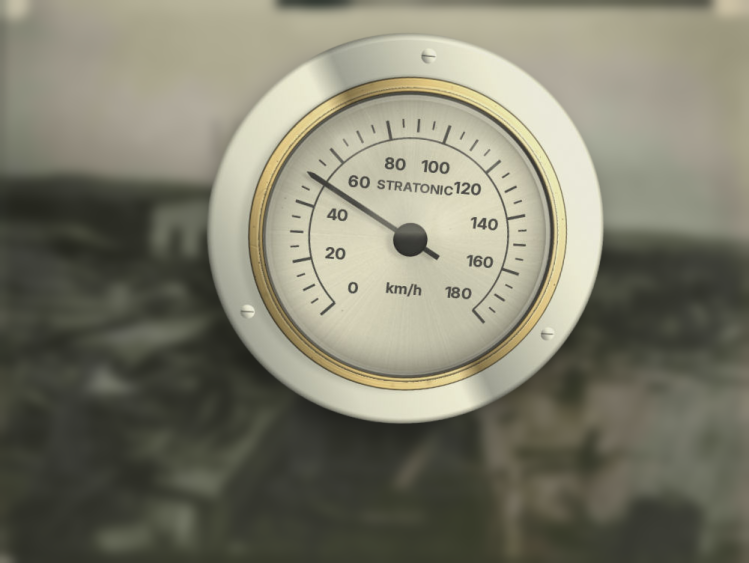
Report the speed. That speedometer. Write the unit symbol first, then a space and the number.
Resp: km/h 50
